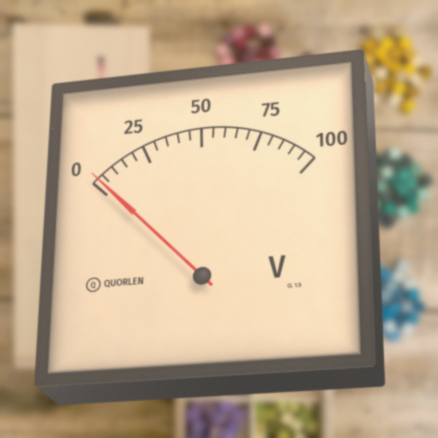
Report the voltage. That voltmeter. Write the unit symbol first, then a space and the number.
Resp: V 2.5
